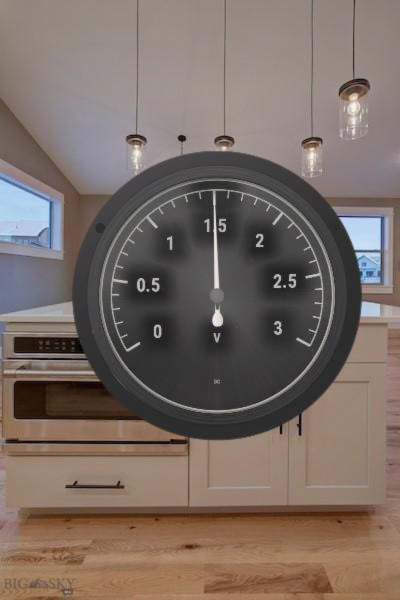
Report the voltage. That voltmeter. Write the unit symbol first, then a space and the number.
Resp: V 1.5
